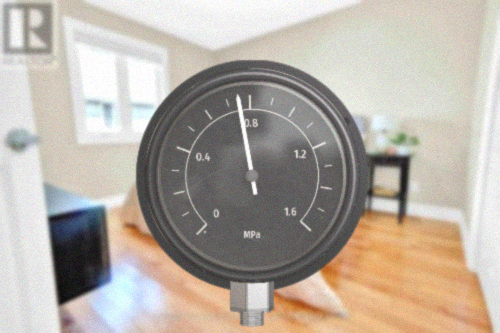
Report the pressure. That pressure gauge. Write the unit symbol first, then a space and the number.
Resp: MPa 0.75
